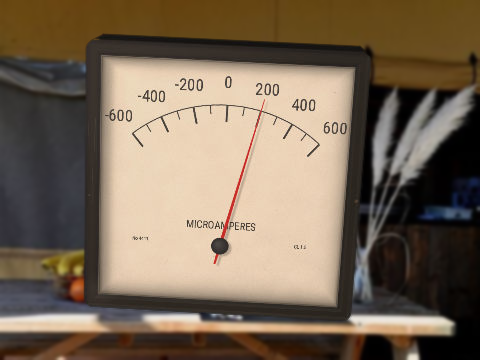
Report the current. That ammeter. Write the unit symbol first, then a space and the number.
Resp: µA 200
